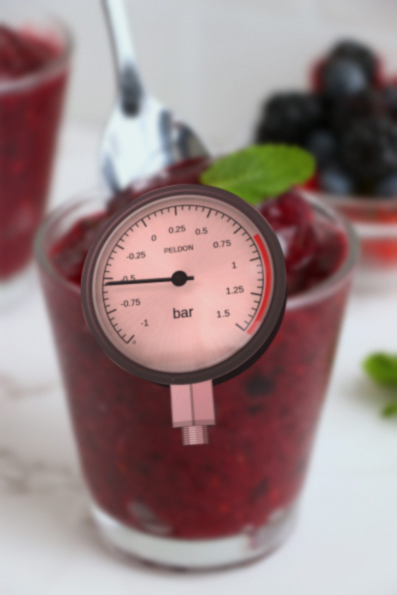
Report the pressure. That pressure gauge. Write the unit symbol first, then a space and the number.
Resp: bar -0.55
